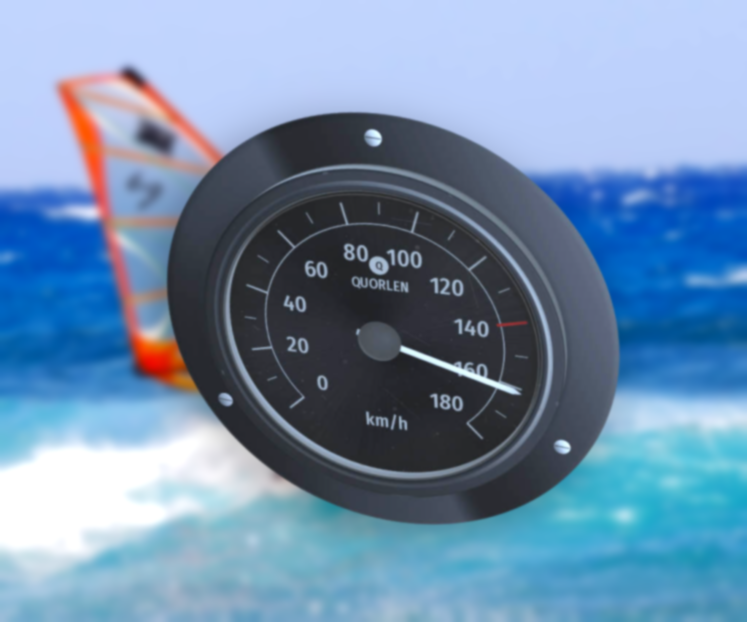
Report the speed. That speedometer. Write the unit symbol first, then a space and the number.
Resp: km/h 160
